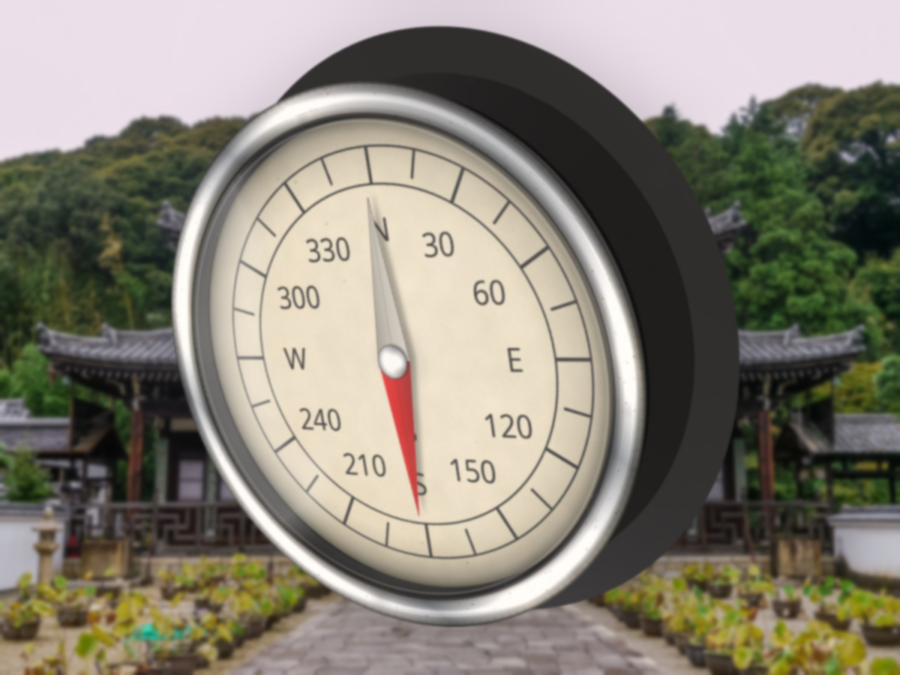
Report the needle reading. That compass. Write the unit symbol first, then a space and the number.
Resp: ° 180
